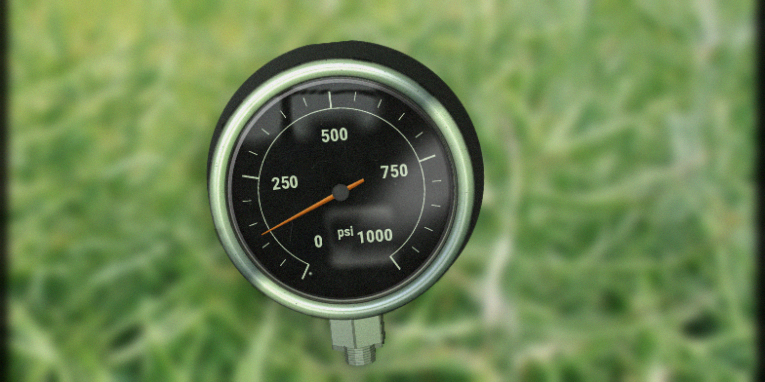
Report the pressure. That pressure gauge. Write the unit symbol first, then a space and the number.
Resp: psi 125
